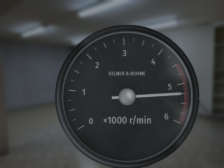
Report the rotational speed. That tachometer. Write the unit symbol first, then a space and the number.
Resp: rpm 5250
